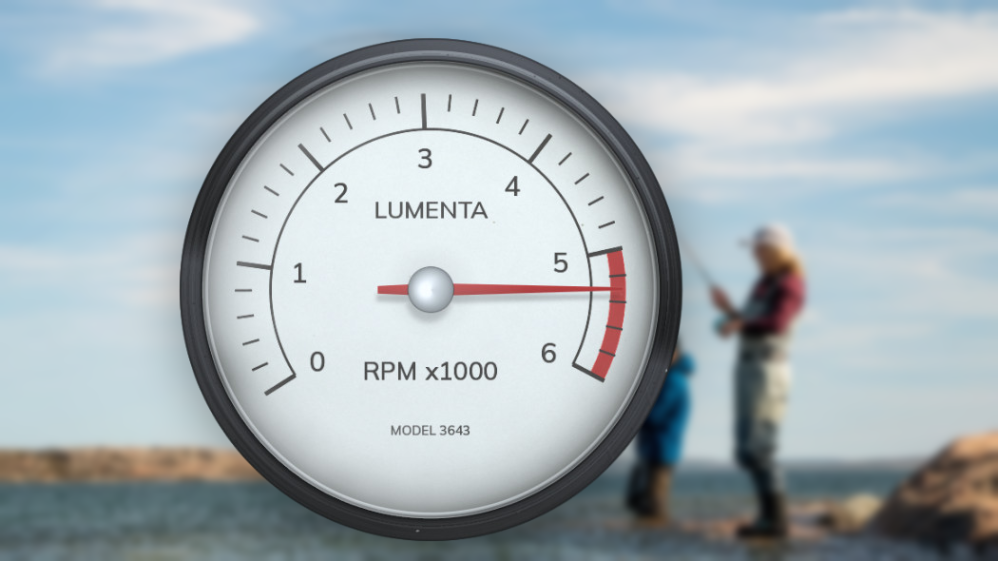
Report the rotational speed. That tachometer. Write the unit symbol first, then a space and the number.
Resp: rpm 5300
